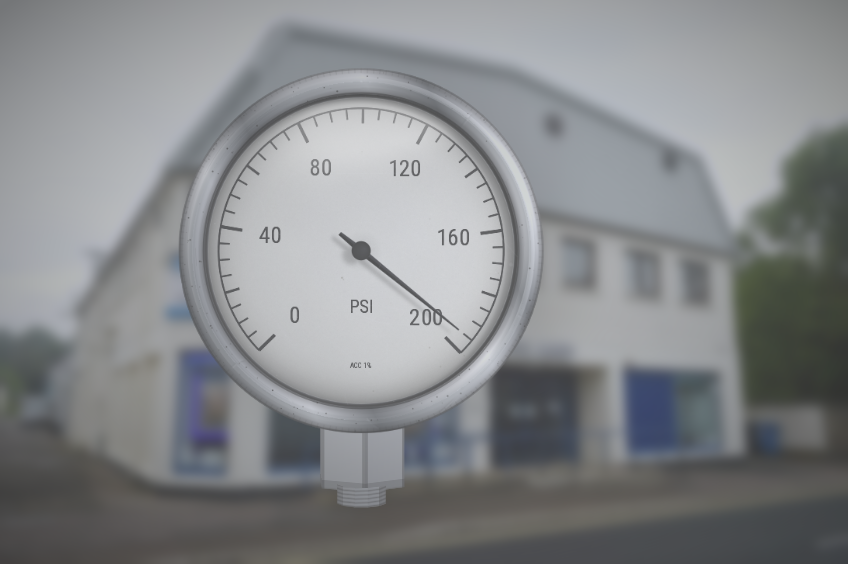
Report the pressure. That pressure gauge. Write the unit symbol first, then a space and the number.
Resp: psi 195
